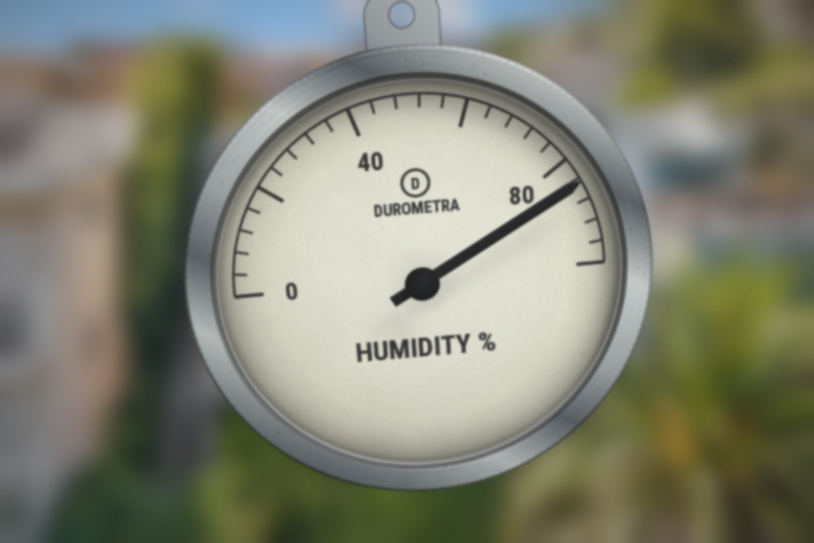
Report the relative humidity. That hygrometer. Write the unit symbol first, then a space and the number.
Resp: % 84
